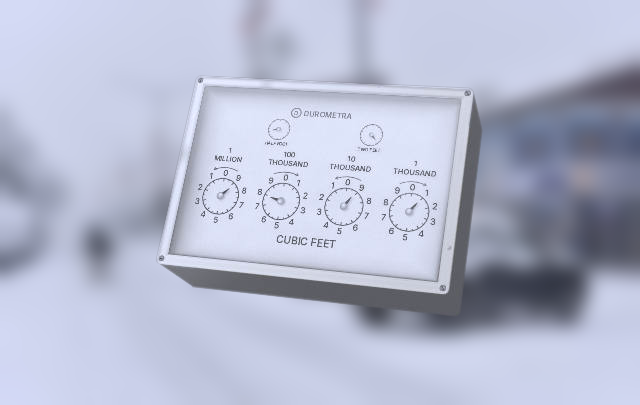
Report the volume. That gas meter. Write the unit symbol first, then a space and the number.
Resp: ft³ 879100
